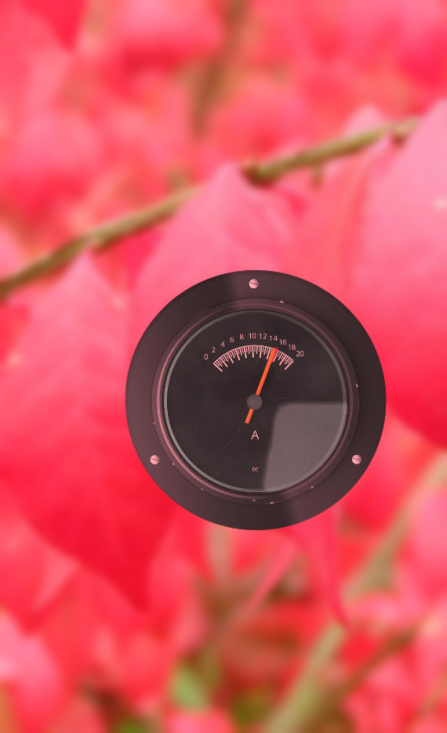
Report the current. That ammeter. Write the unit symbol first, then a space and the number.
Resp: A 15
